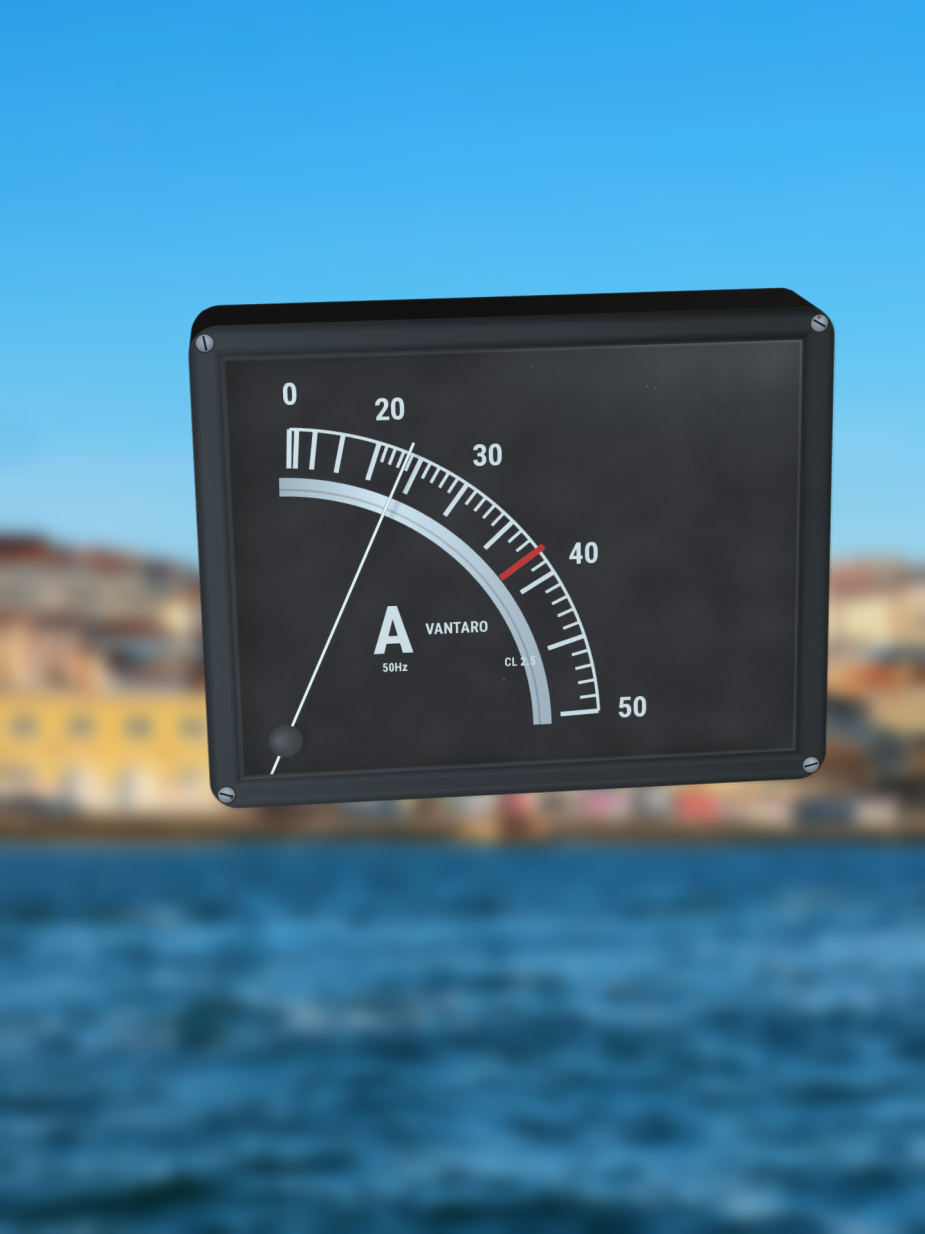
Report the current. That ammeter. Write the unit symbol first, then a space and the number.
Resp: A 23.5
